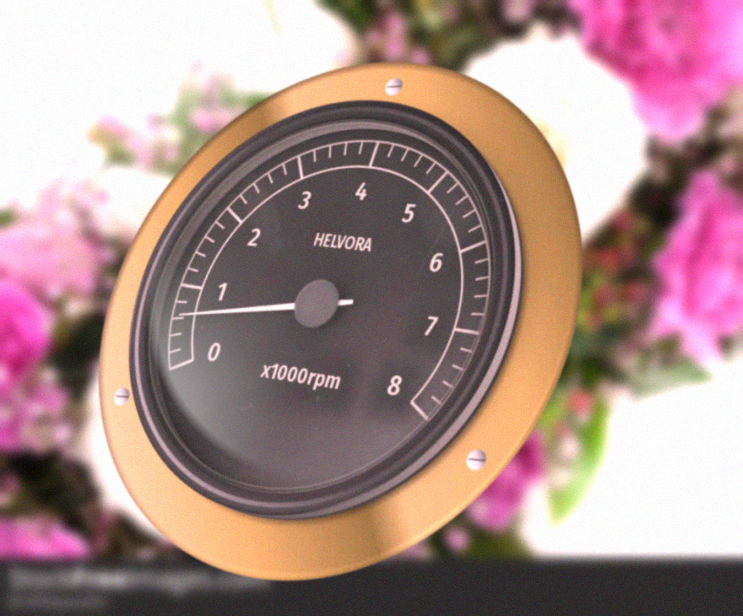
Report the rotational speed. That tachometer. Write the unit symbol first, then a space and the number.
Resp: rpm 600
